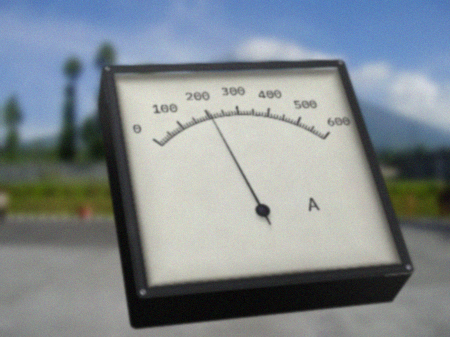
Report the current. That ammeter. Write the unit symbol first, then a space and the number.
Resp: A 200
